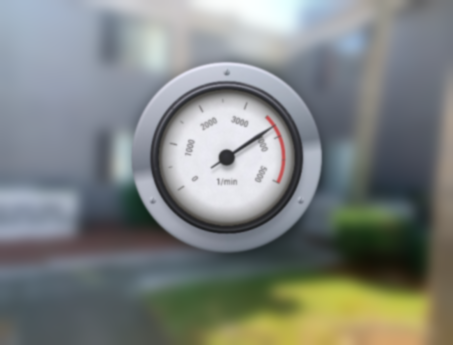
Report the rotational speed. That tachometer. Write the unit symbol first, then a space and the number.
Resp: rpm 3750
